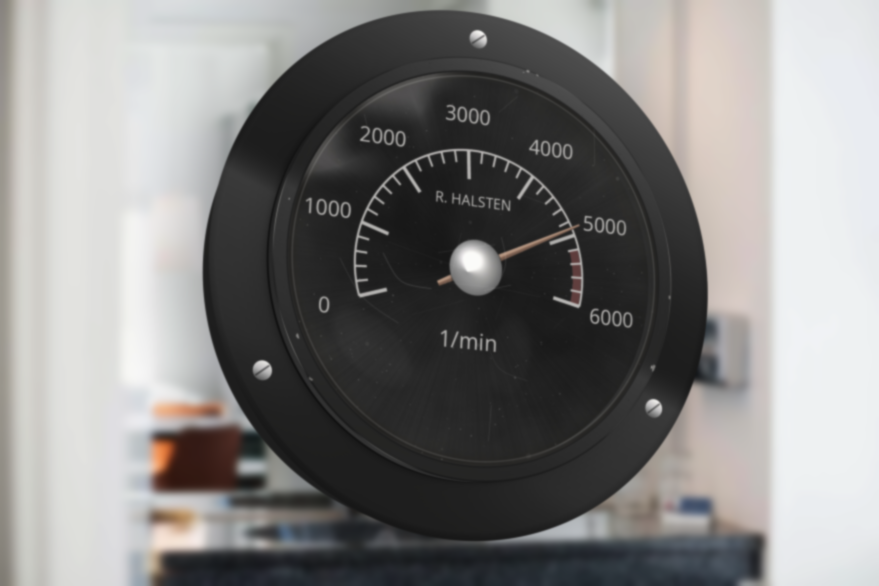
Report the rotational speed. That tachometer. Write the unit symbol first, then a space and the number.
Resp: rpm 4900
